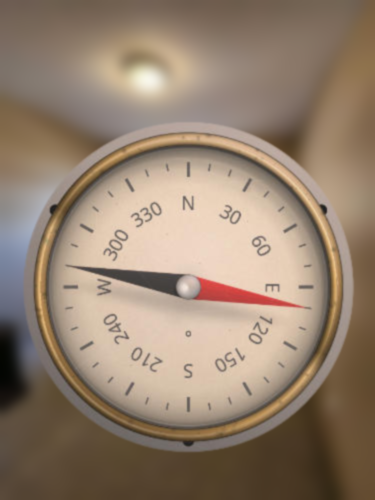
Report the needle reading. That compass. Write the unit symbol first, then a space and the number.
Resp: ° 100
